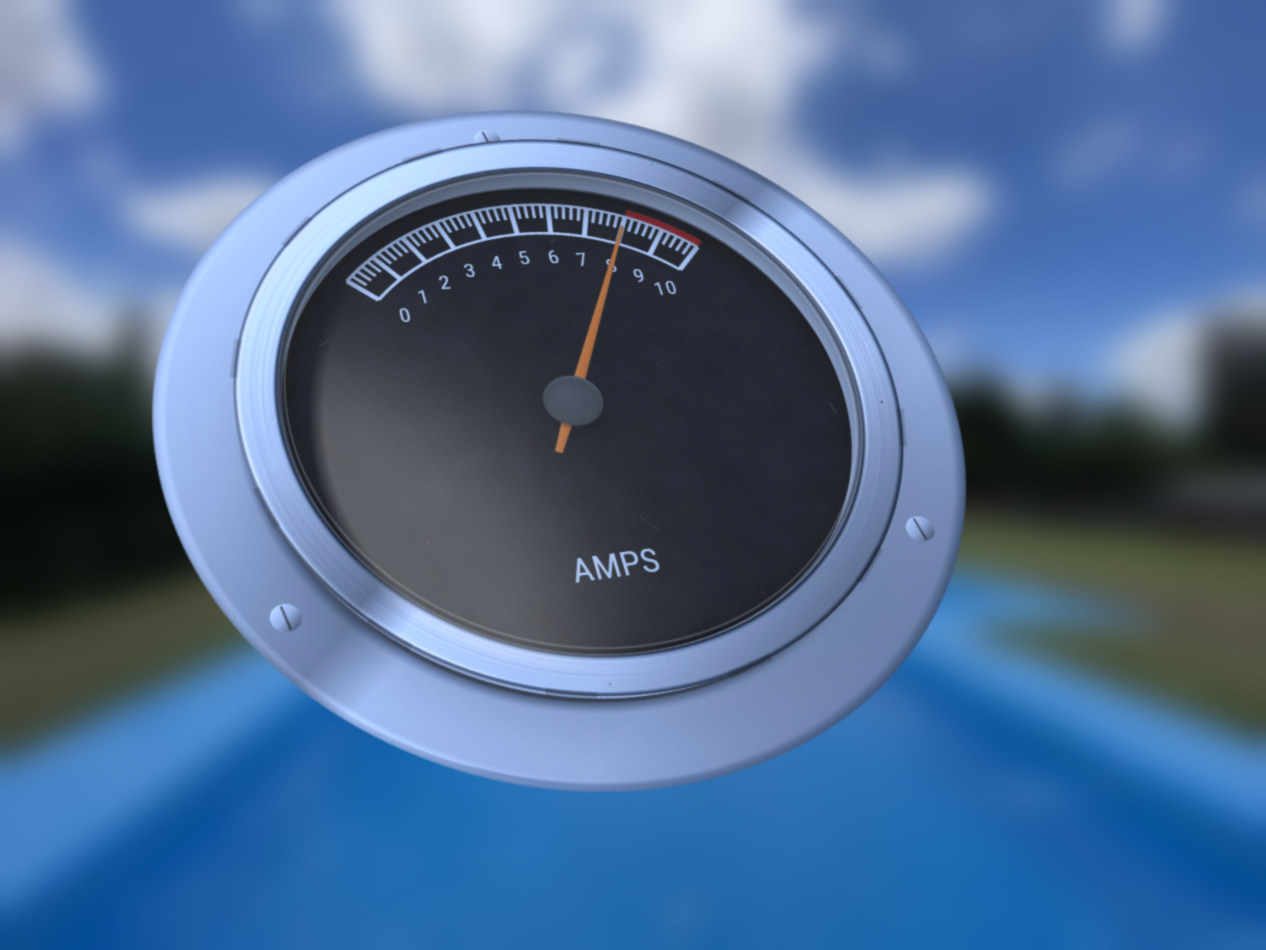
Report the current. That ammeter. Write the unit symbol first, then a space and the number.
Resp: A 8
